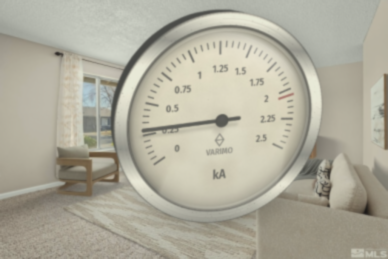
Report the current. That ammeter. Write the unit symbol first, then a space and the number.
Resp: kA 0.3
